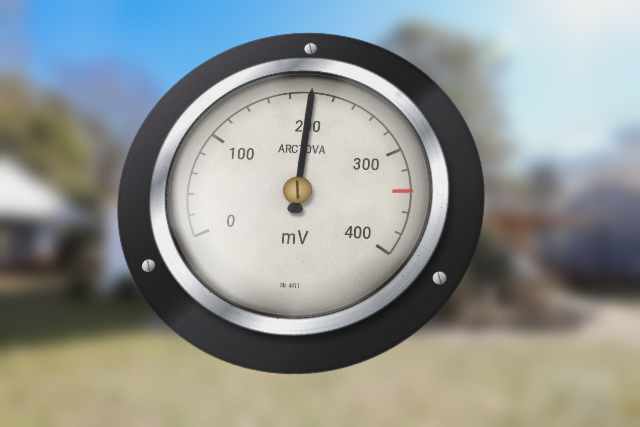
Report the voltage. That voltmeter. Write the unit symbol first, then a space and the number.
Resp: mV 200
